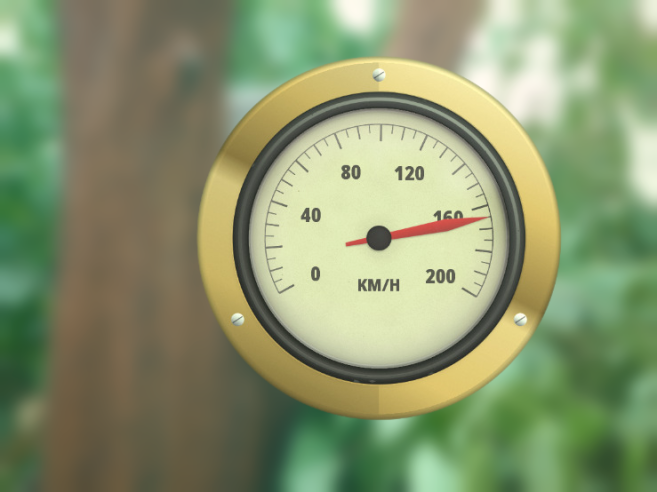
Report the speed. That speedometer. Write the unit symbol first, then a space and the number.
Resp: km/h 165
